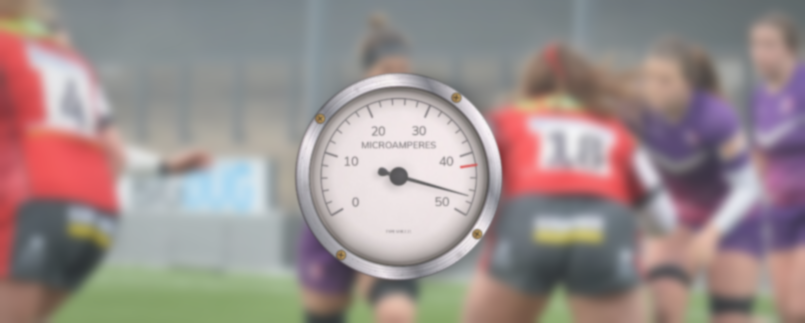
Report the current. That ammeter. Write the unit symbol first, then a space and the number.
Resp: µA 47
